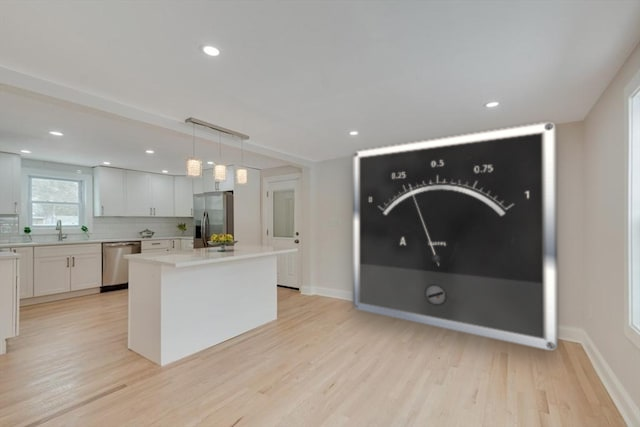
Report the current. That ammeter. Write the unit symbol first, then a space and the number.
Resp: A 0.3
